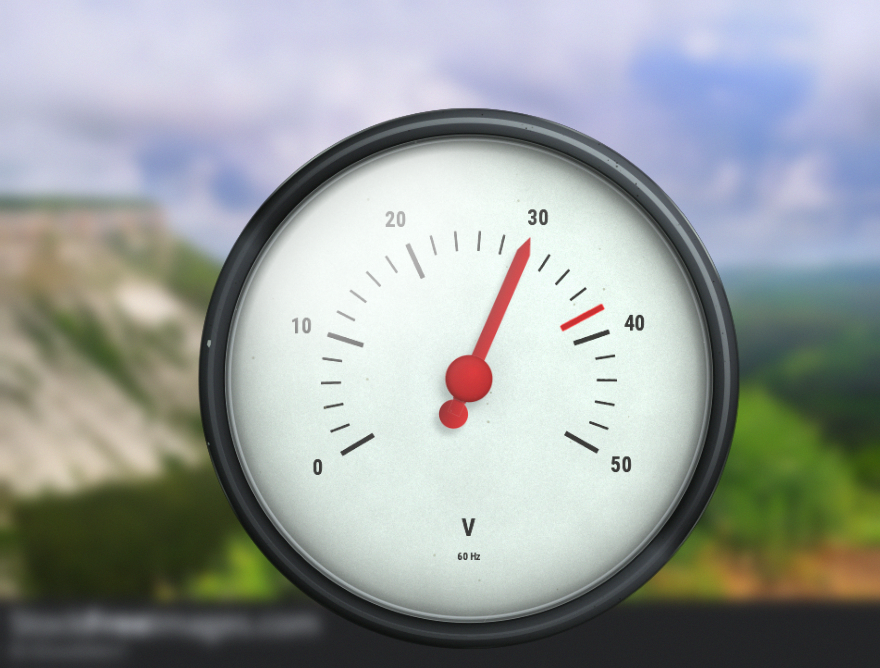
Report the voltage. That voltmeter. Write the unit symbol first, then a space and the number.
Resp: V 30
